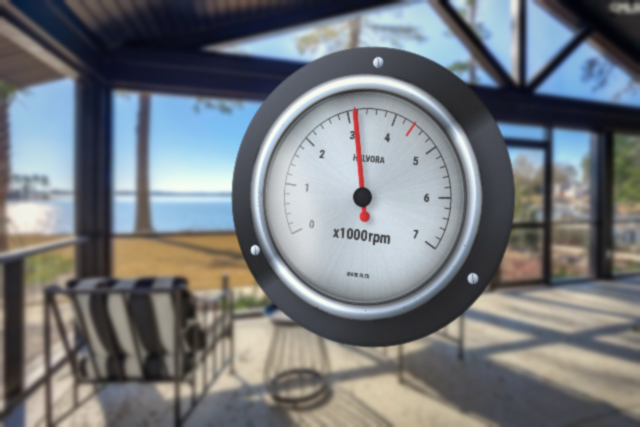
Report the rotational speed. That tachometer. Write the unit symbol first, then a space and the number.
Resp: rpm 3200
